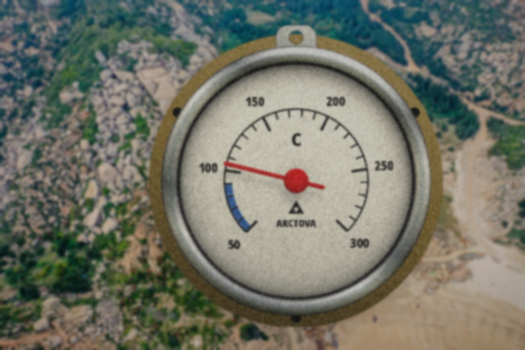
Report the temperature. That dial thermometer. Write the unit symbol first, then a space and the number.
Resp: °C 105
